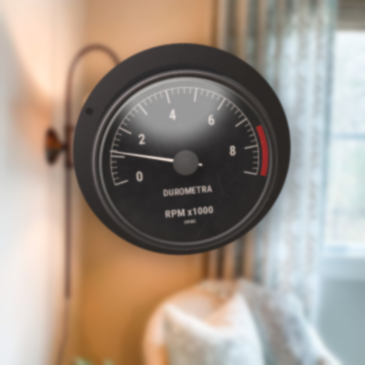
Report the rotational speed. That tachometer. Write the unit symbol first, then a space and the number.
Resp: rpm 1200
